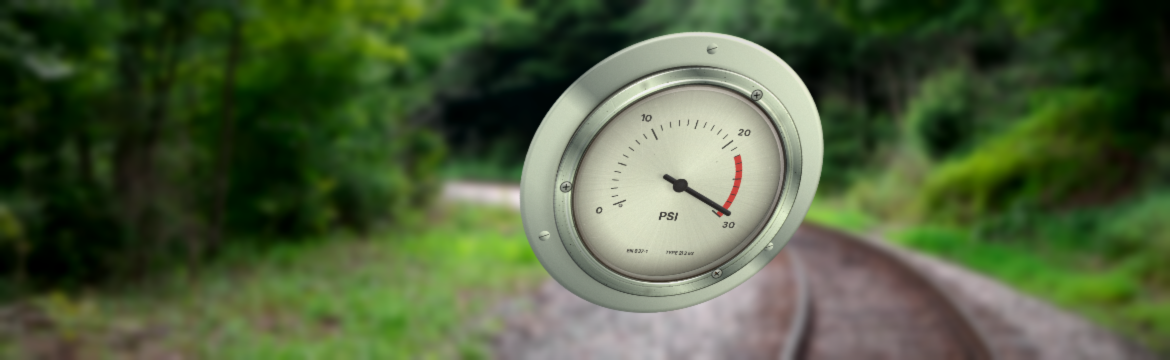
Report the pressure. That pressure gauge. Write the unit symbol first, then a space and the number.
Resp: psi 29
